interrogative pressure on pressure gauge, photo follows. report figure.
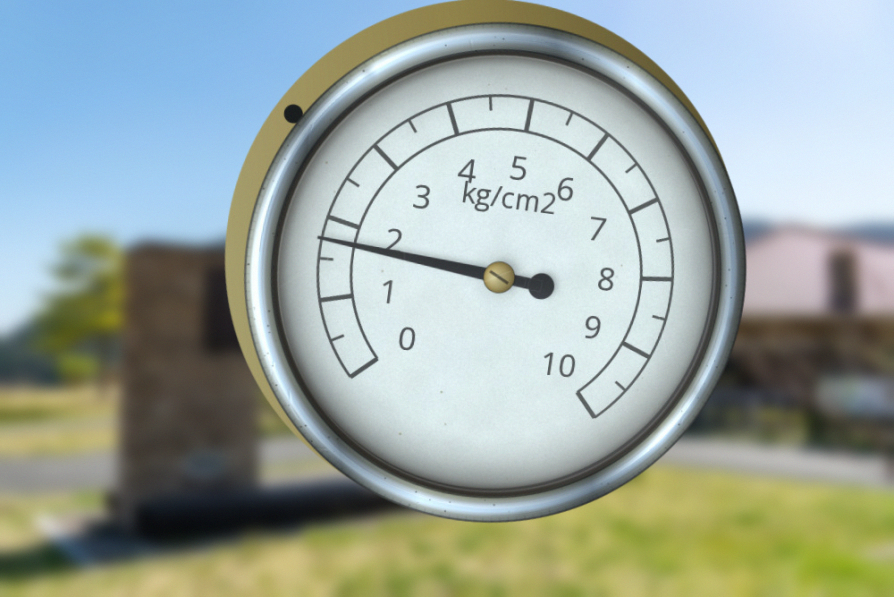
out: 1.75 kg/cm²
